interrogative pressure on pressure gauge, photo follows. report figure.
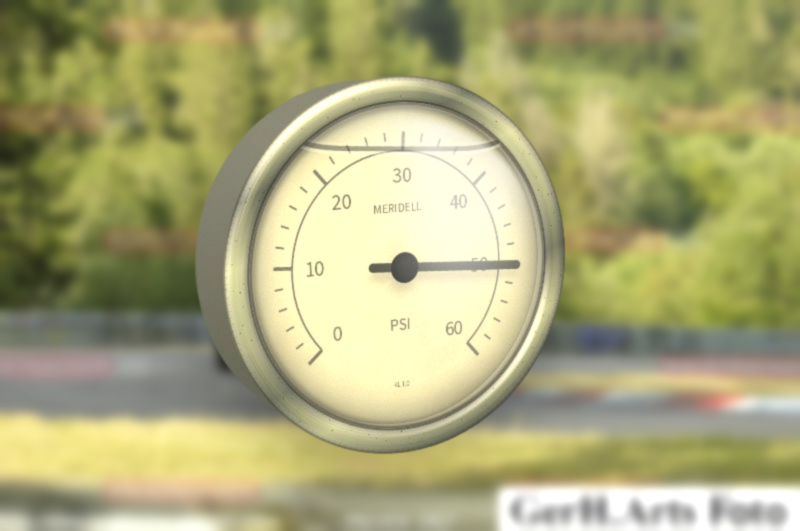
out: 50 psi
